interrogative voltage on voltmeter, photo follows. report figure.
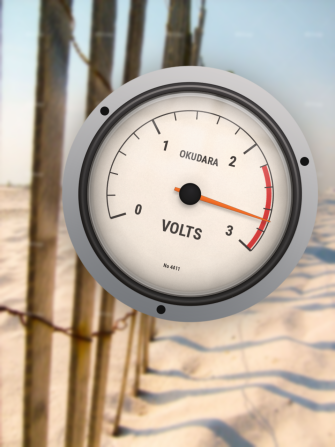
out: 2.7 V
